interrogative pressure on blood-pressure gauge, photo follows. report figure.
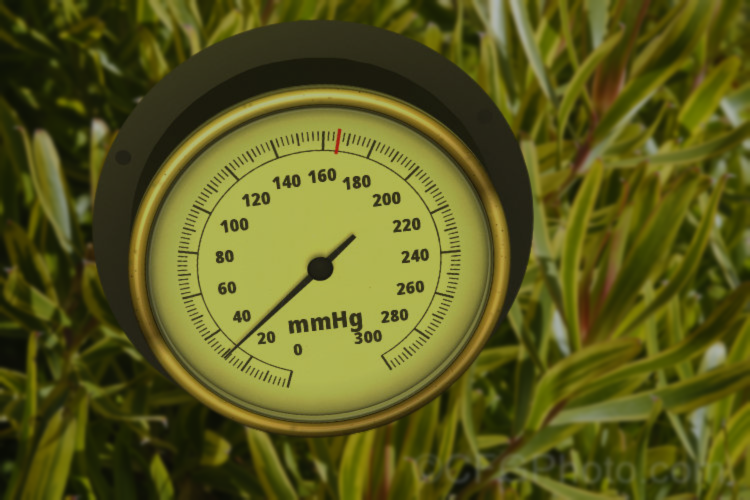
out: 30 mmHg
